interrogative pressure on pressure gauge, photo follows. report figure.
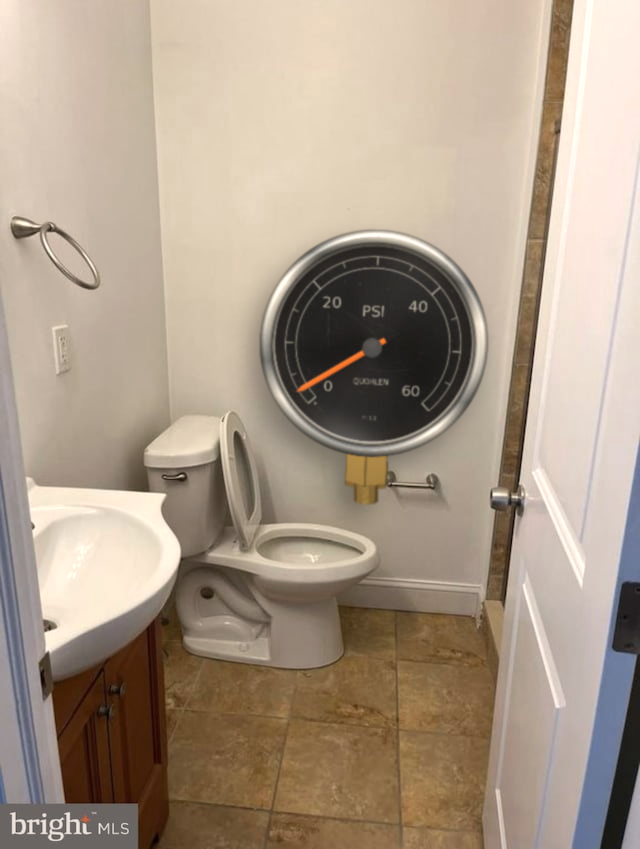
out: 2.5 psi
